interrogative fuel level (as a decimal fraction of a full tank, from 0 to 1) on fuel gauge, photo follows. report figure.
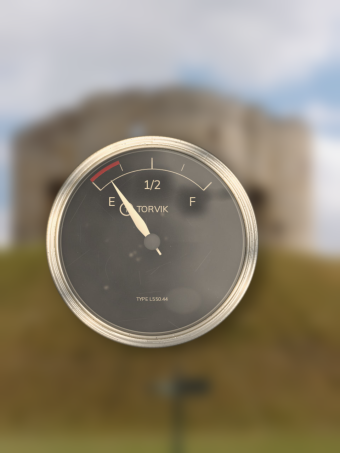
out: 0.125
